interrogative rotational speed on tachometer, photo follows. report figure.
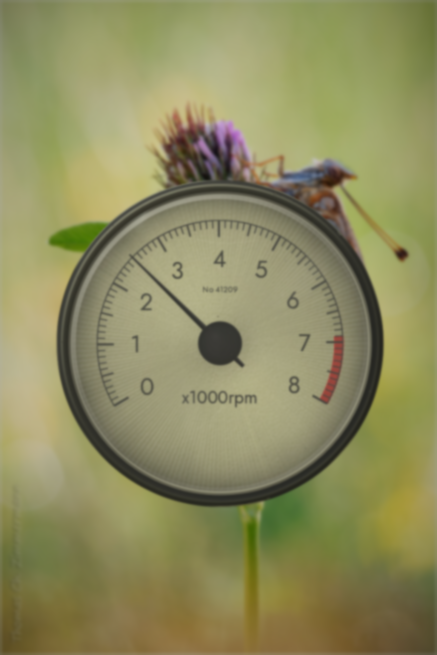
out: 2500 rpm
